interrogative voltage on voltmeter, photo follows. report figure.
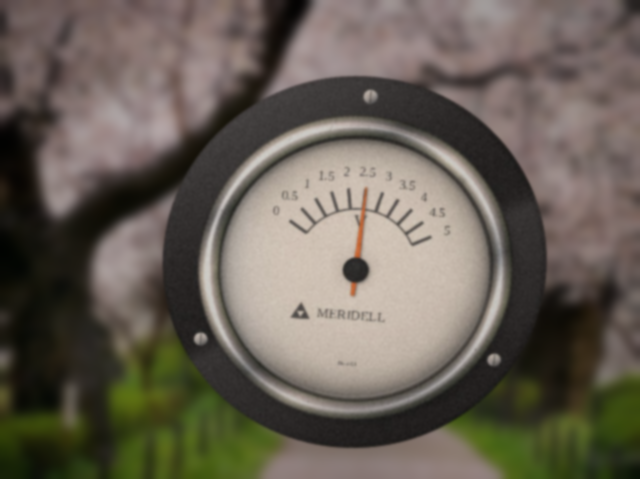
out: 2.5 V
